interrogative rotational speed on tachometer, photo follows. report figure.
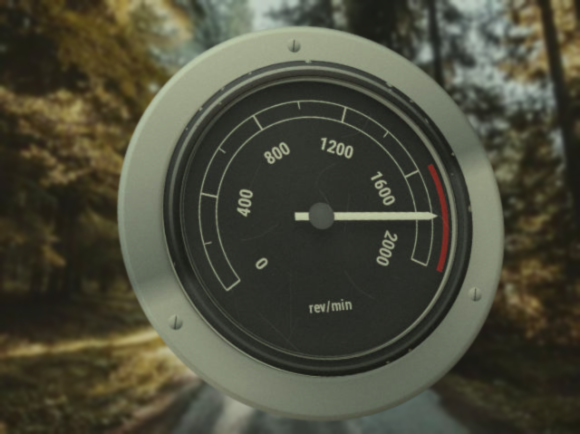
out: 1800 rpm
